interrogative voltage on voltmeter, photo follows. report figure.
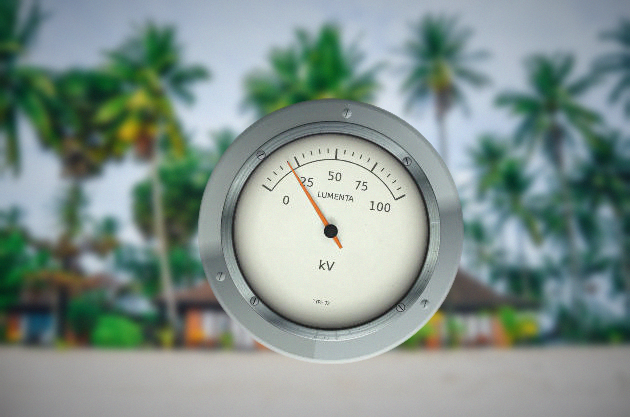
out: 20 kV
